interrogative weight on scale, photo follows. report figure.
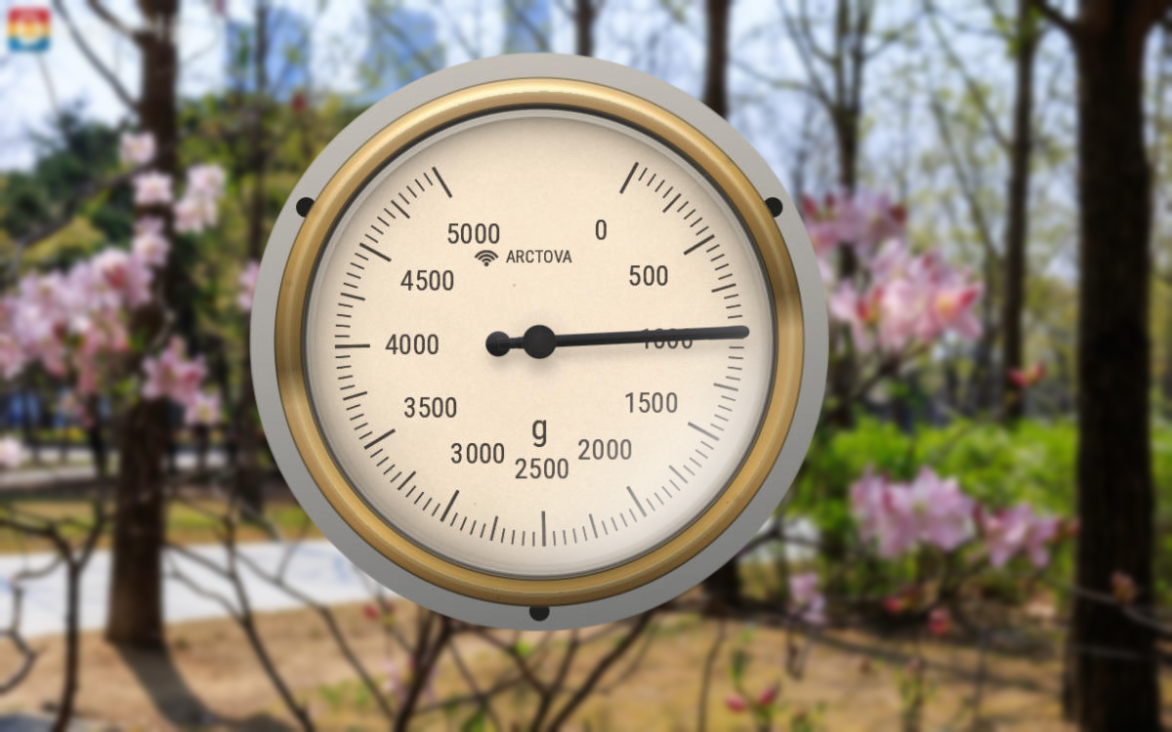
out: 975 g
